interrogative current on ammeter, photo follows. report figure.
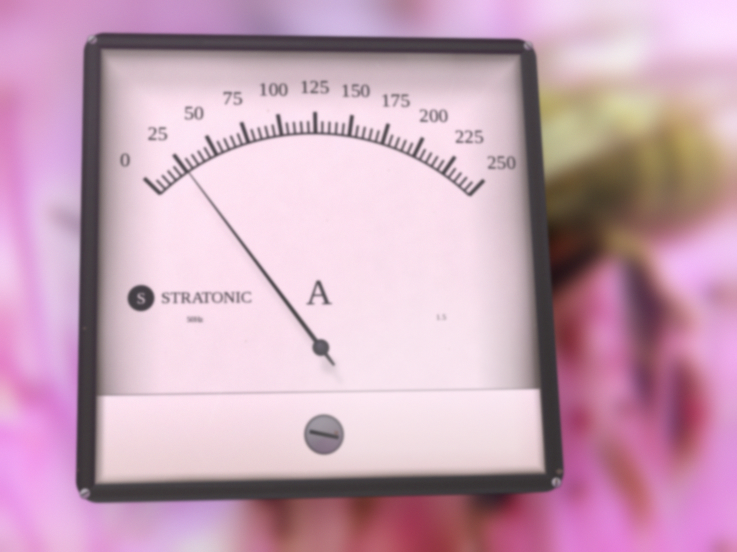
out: 25 A
